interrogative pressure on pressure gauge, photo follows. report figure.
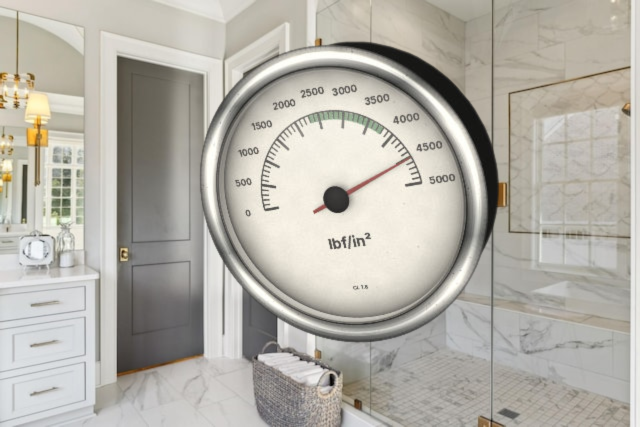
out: 4500 psi
